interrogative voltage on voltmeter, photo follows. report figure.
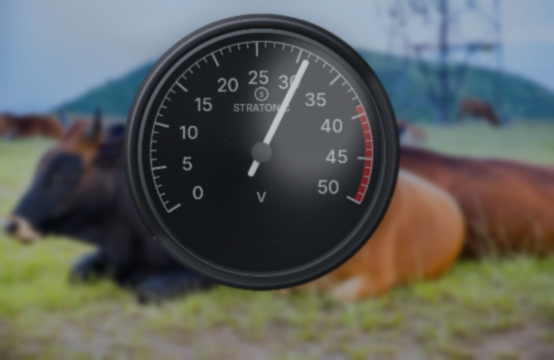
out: 31 V
